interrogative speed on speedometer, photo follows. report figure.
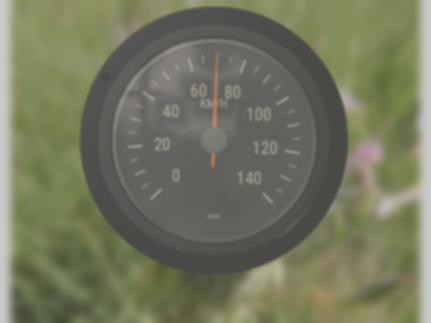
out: 70 km/h
